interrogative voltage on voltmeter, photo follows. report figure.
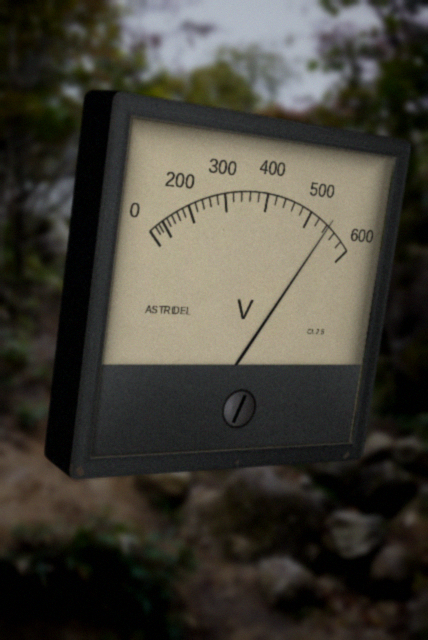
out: 540 V
